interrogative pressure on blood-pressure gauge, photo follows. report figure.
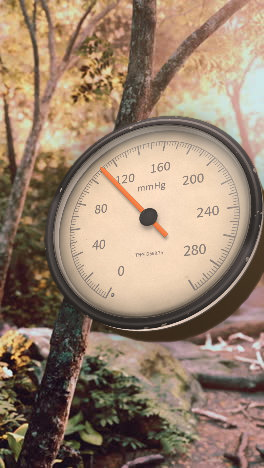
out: 110 mmHg
